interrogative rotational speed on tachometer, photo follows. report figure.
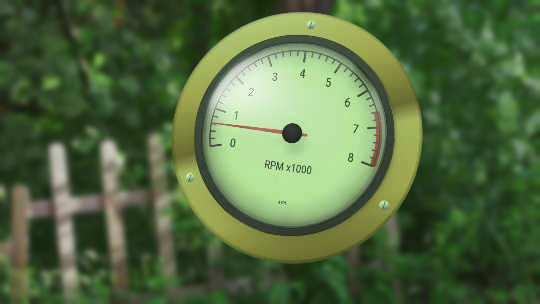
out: 600 rpm
